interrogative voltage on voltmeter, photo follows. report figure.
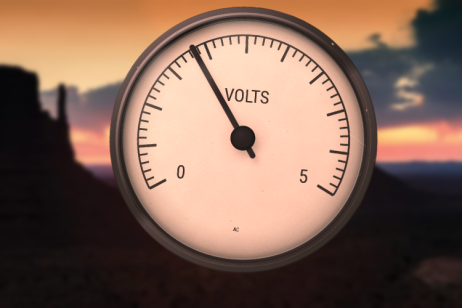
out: 1.85 V
